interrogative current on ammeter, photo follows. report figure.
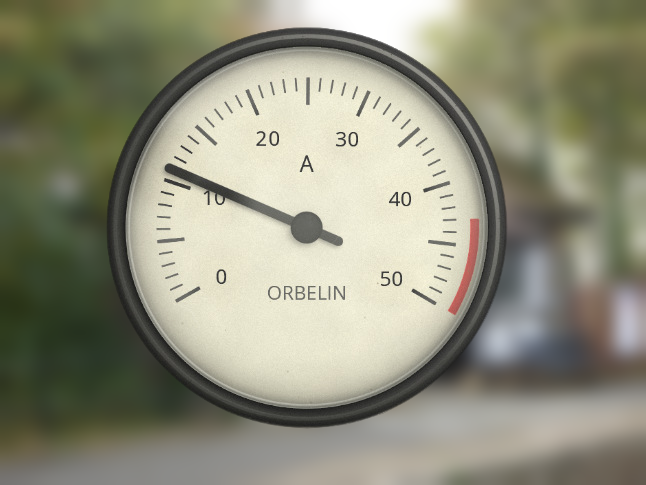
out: 11 A
